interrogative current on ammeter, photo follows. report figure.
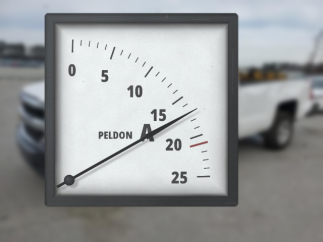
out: 17 A
